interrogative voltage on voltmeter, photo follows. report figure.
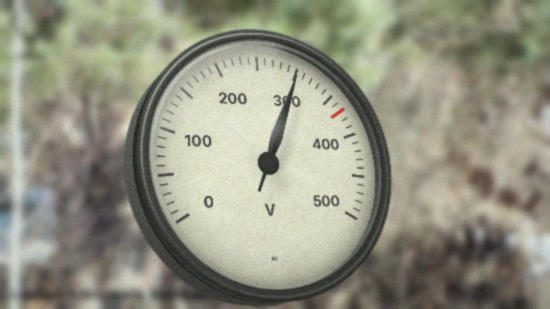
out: 300 V
